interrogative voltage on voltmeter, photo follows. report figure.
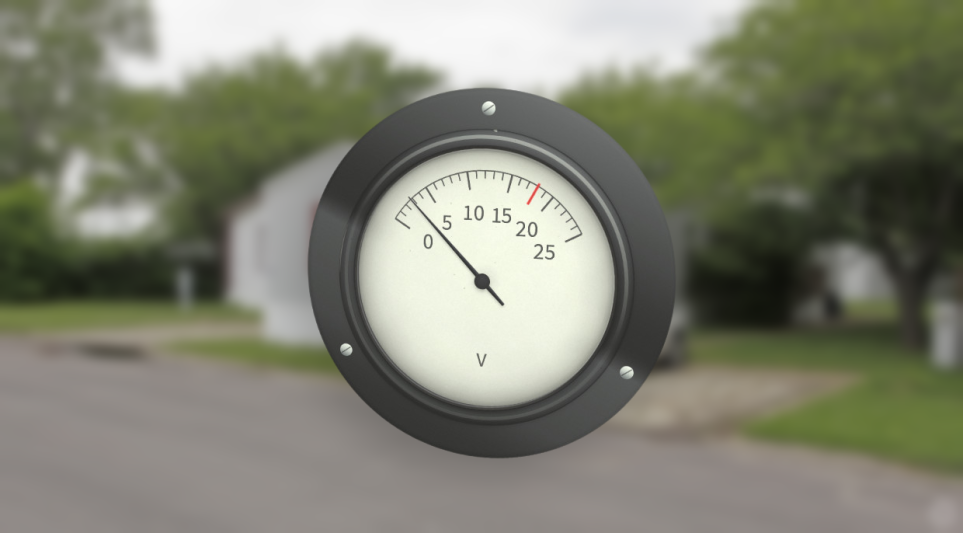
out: 3 V
